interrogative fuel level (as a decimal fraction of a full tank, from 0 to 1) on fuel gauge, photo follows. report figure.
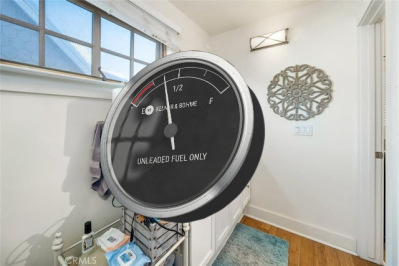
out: 0.375
